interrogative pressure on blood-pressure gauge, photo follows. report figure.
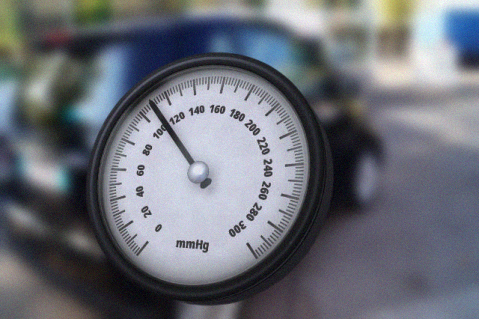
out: 110 mmHg
